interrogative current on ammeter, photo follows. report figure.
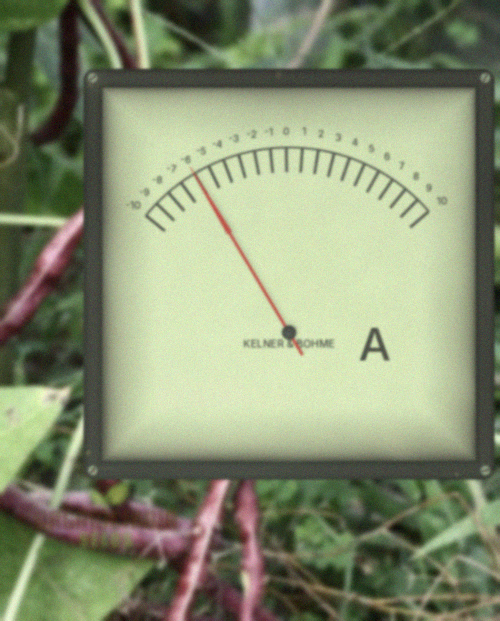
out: -6 A
